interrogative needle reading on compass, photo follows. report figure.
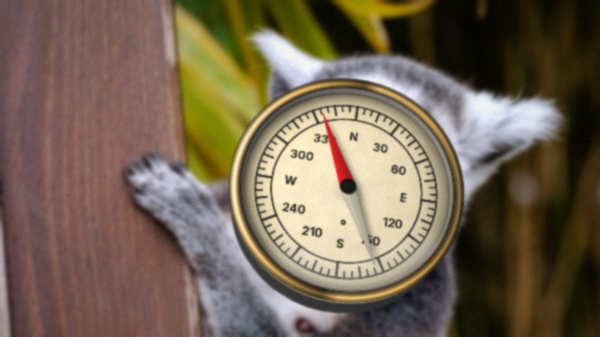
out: 335 °
